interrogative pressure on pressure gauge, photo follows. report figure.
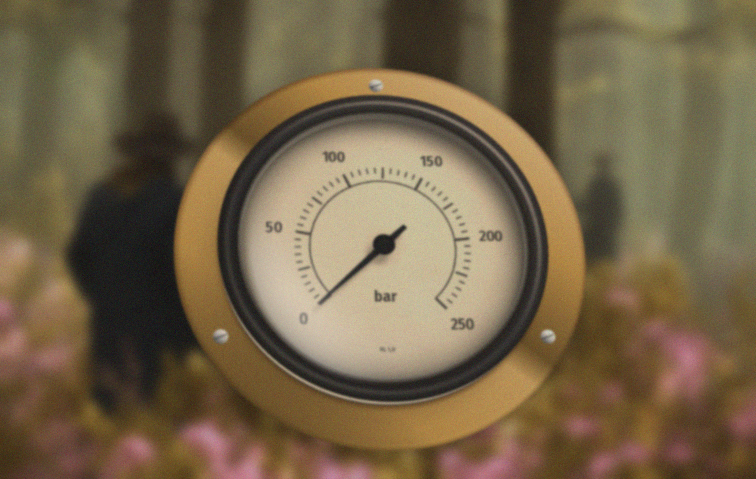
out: 0 bar
